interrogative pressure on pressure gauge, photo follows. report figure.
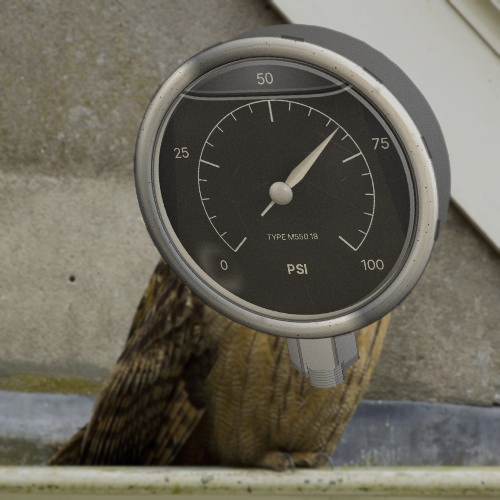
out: 67.5 psi
